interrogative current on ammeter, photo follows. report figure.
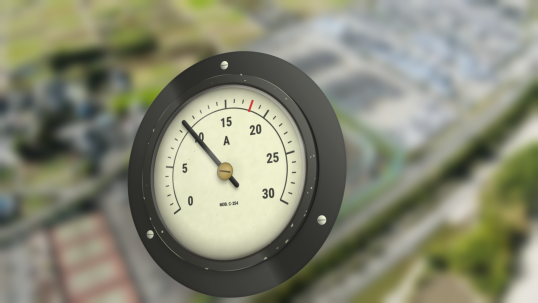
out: 10 A
